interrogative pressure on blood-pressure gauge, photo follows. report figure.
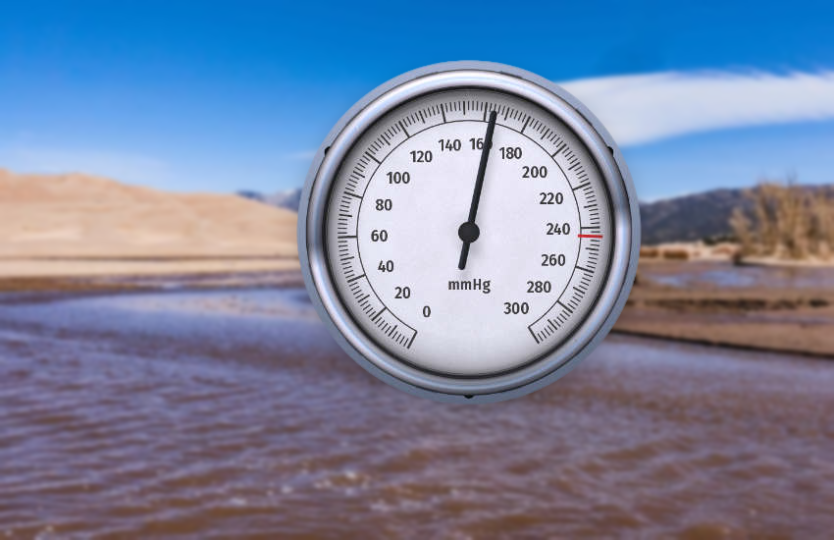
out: 164 mmHg
